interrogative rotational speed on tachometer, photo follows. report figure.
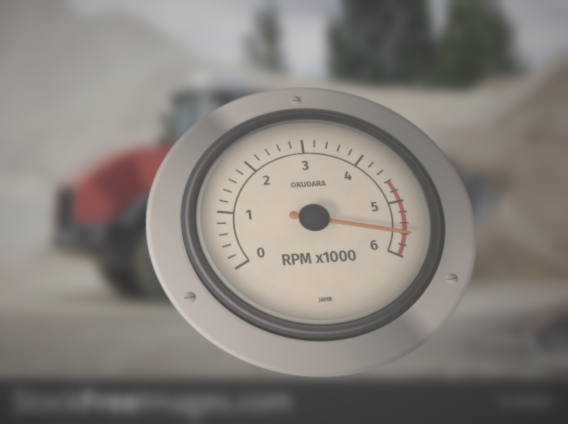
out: 5600 rpm
